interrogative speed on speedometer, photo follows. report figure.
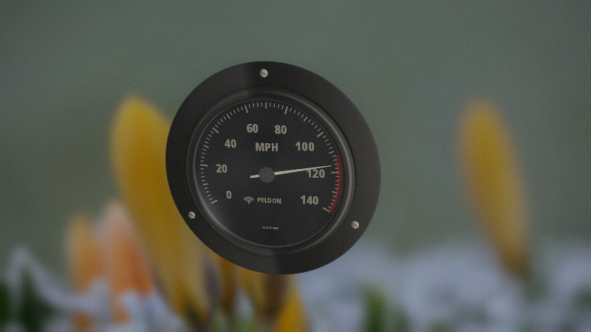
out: 116 mph
